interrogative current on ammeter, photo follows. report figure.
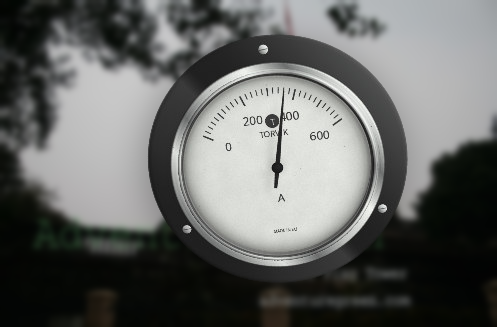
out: 360 A
